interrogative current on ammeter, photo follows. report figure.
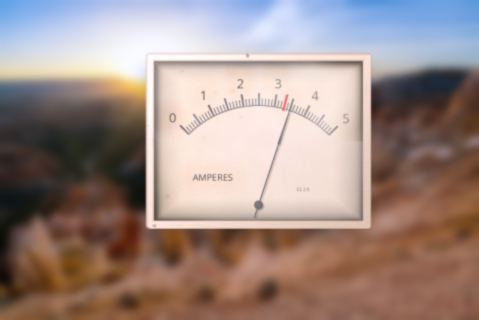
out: 3.5 A
